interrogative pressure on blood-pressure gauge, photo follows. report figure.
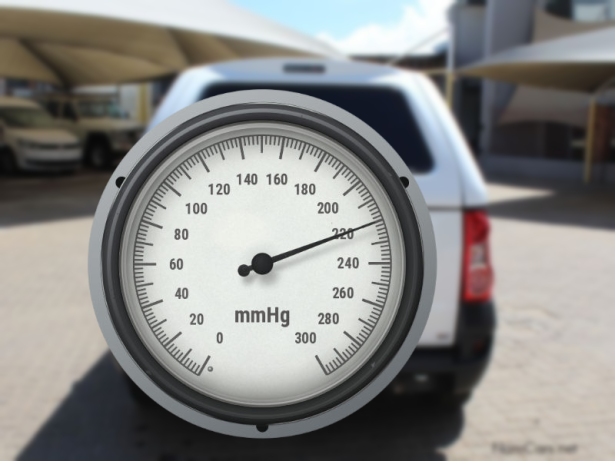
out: 220 mmHg
